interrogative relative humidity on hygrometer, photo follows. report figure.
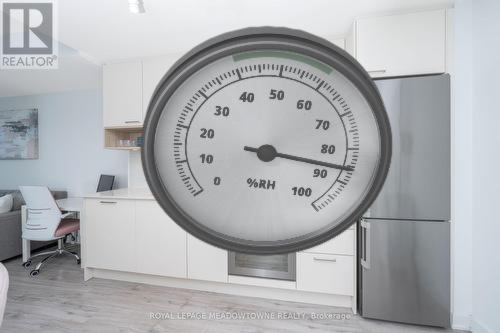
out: 85 %
